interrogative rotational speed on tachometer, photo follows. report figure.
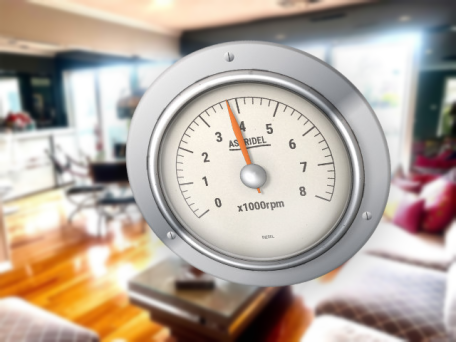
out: 3800 rpm
